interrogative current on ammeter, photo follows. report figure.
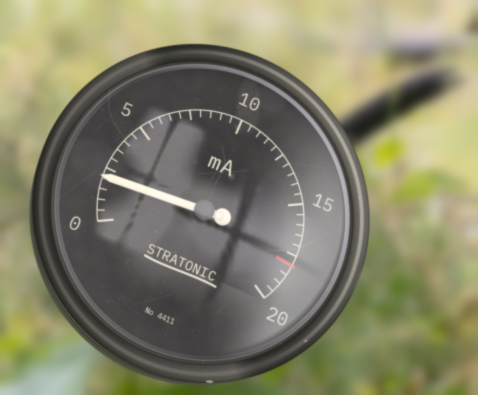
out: 2 mA
